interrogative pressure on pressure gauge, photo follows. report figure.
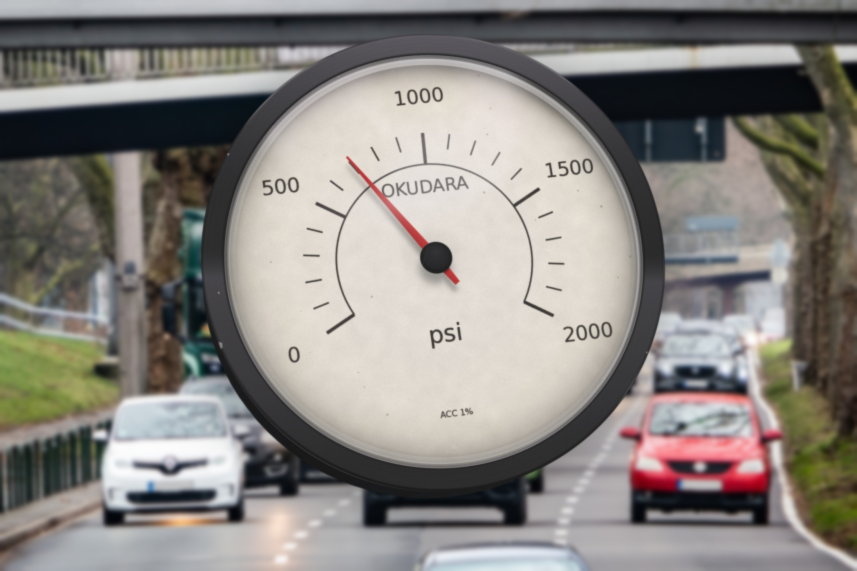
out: 700 psi
